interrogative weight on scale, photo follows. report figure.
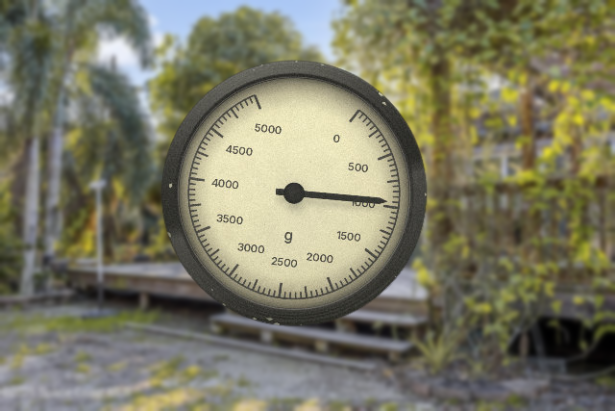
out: 950 g
